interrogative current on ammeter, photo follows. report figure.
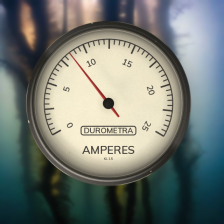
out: 8.5 A
